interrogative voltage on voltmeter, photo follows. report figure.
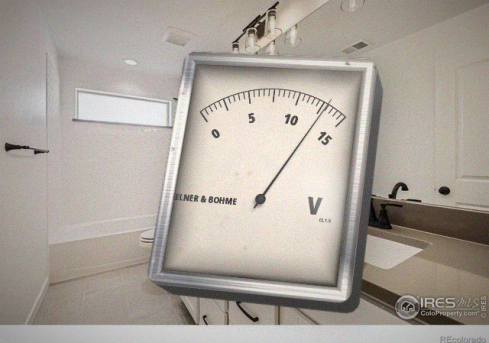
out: 13 V
